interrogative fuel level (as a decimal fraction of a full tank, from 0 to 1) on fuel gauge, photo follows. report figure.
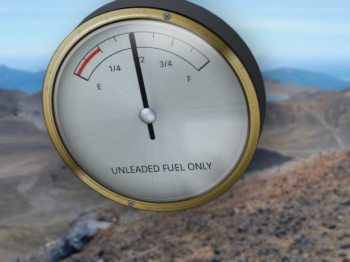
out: 0.5
